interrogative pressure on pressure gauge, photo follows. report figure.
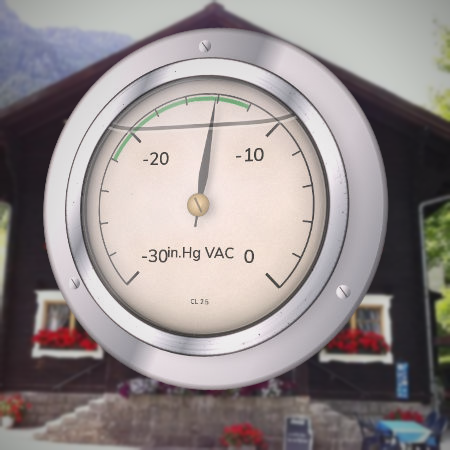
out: -14 inHg
